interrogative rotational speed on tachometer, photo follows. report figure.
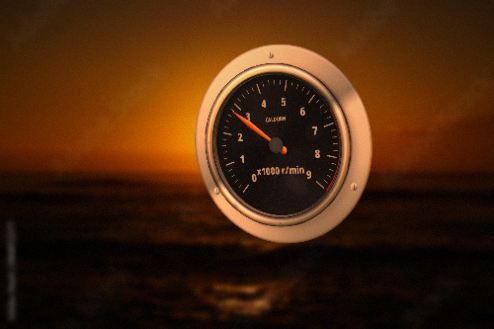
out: 2800 rpm
